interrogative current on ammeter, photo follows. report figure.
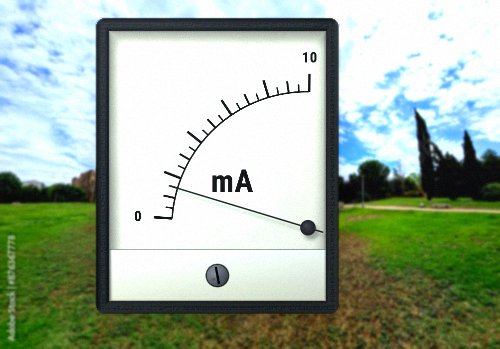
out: 1.5 mA
